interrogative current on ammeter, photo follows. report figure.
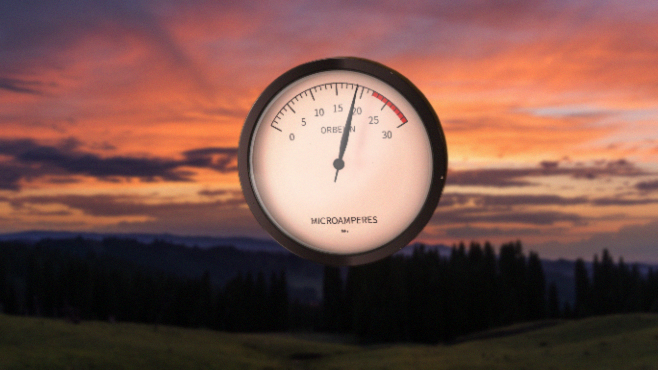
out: 19 µA
